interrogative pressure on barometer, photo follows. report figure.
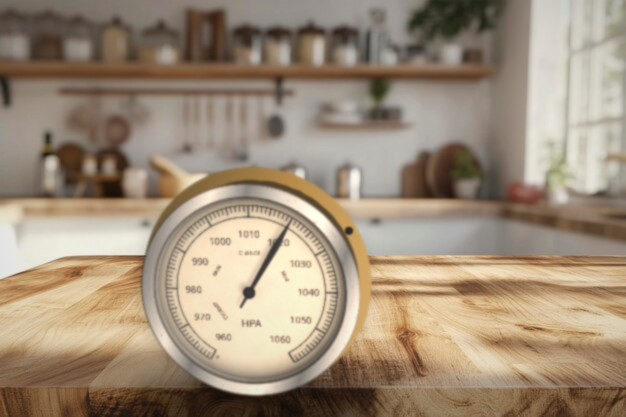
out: 1020 hPa
